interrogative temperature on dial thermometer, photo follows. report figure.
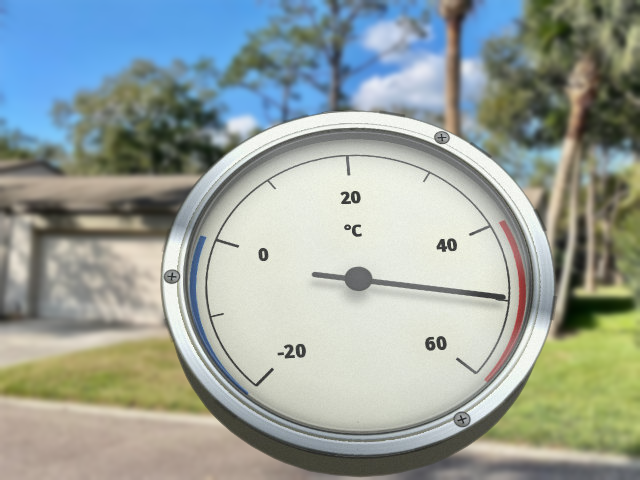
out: 50 °C
